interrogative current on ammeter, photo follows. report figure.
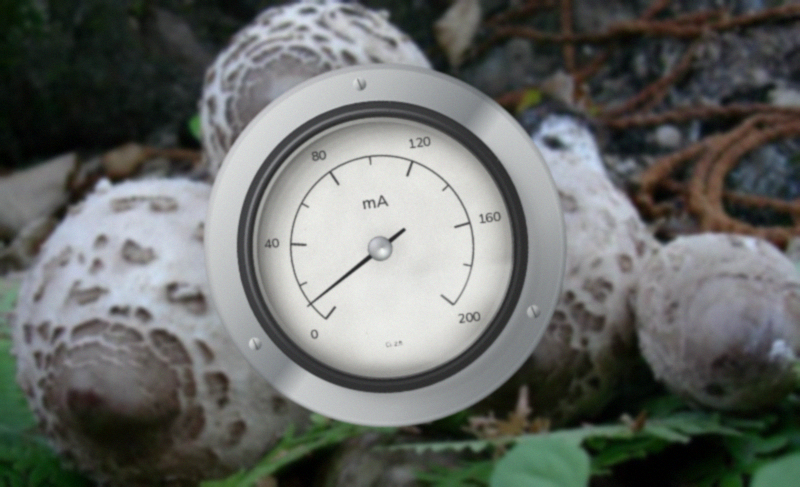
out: 10 mA
